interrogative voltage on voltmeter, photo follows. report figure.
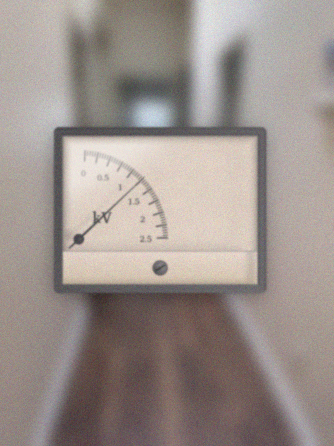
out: 1.25 kV
